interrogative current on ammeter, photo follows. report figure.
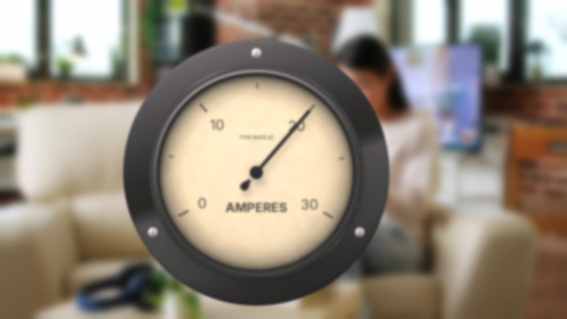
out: 20 A
